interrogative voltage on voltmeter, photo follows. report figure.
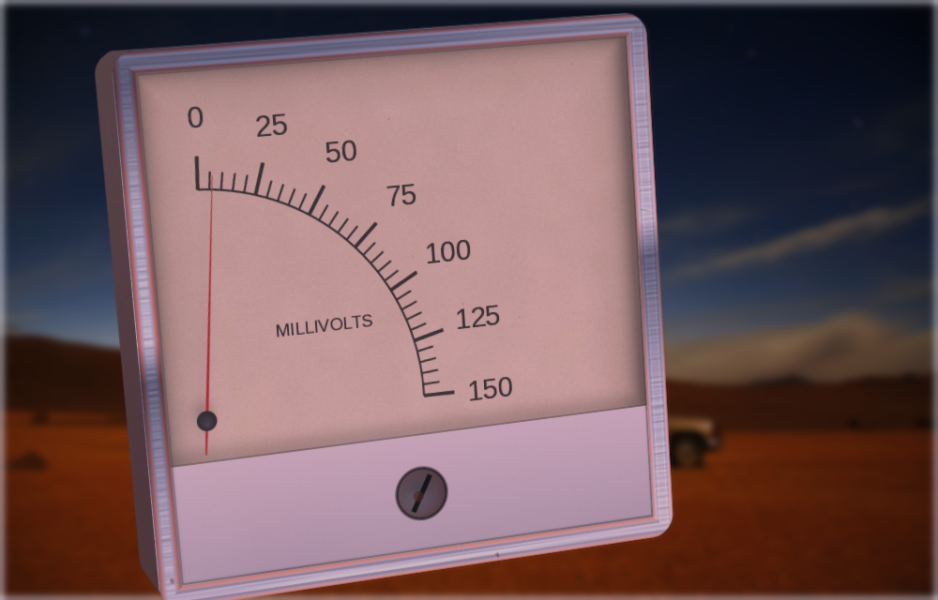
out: 5 mV
